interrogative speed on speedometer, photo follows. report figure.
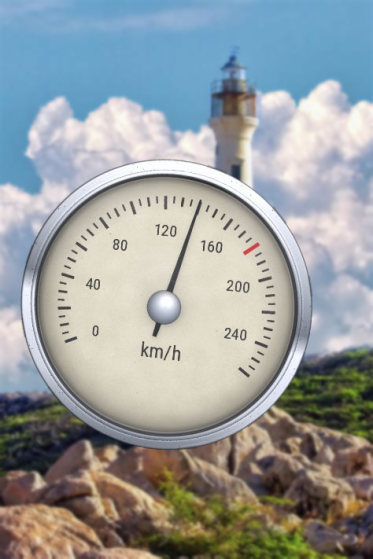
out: 140 km/h
